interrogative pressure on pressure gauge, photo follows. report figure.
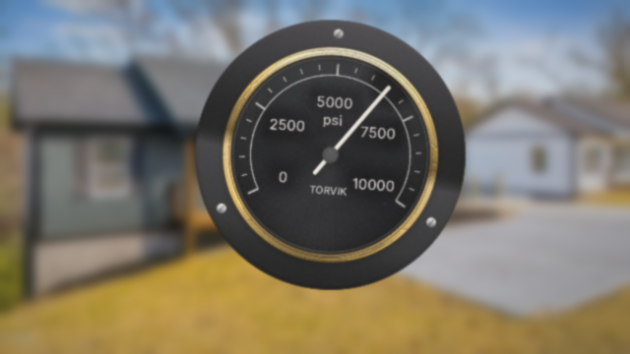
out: 6500 psi
